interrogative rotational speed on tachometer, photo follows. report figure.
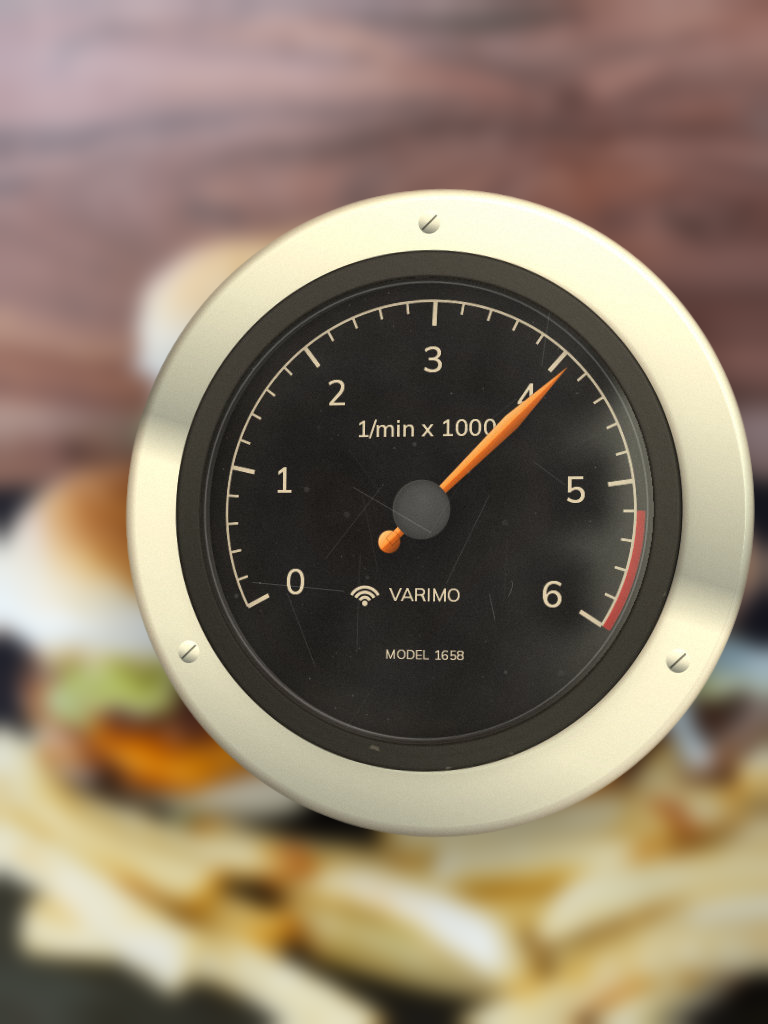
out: 4100 rpm
